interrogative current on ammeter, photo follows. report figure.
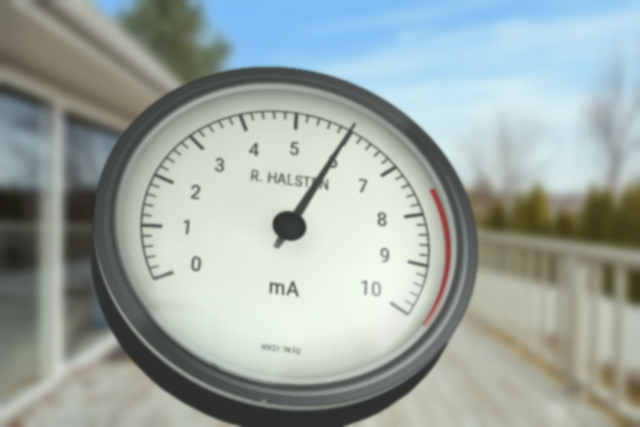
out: 6 mA
